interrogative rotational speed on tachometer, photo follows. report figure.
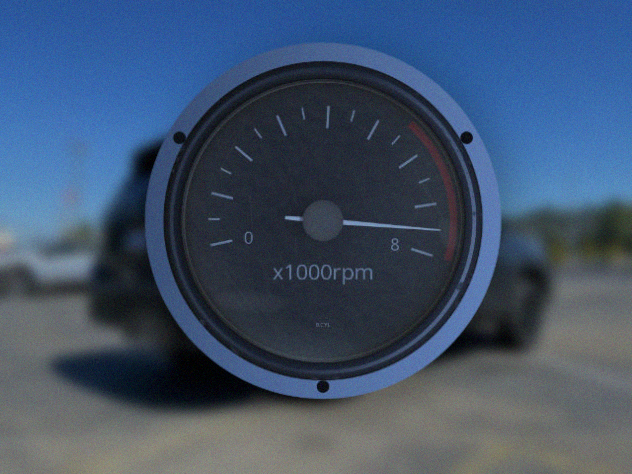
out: 7500 rpm
